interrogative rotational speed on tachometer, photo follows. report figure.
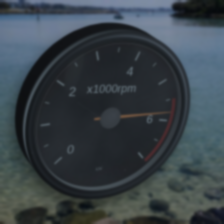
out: 5750 rpm
